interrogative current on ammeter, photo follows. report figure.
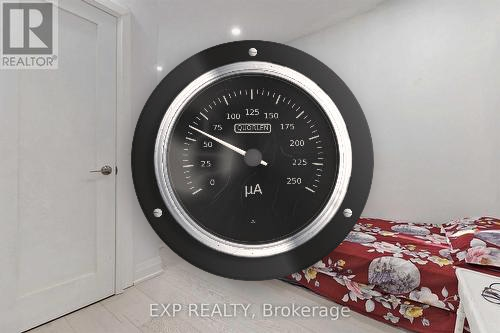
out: 60 µA
